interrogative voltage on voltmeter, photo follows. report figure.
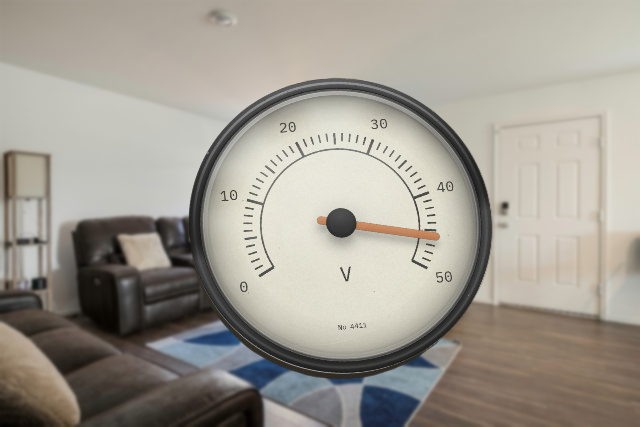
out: 46 V
